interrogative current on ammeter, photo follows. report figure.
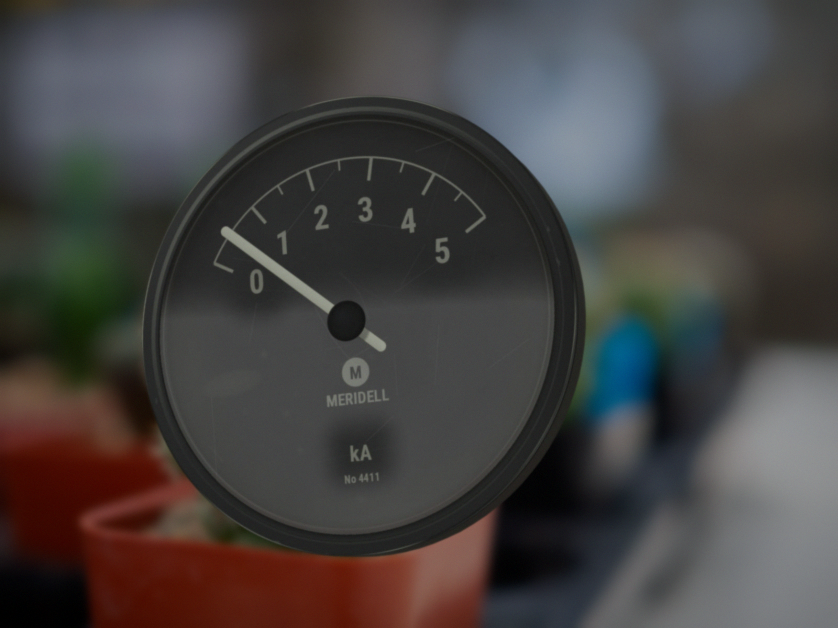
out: 0.5 kA
